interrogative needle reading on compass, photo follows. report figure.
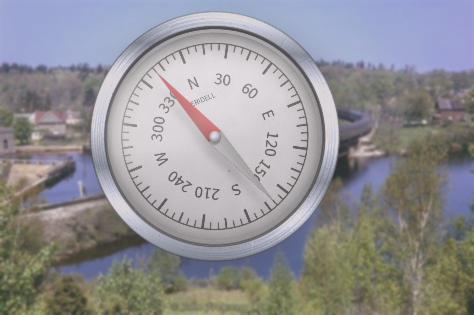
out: 340 °
